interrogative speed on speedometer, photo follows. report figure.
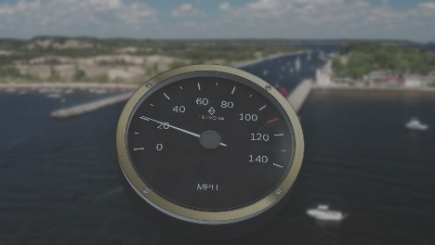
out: 20 mph
